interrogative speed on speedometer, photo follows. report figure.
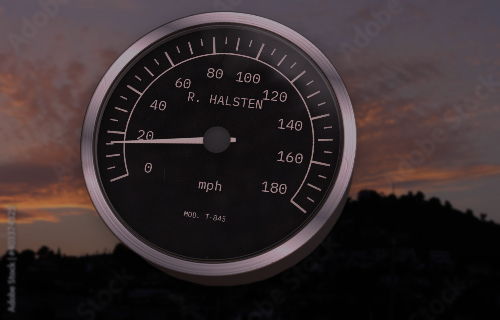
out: 15 mph
